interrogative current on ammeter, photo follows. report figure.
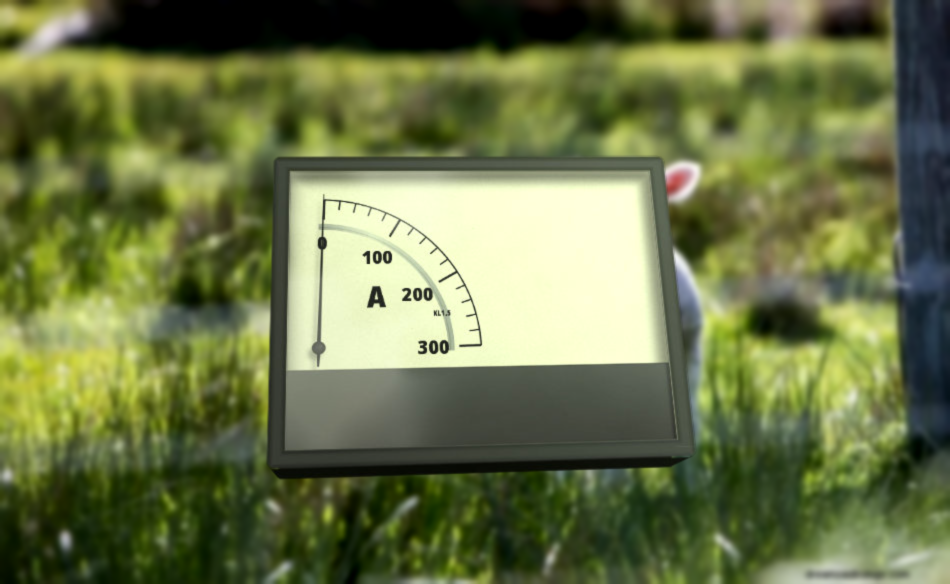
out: 0 A
